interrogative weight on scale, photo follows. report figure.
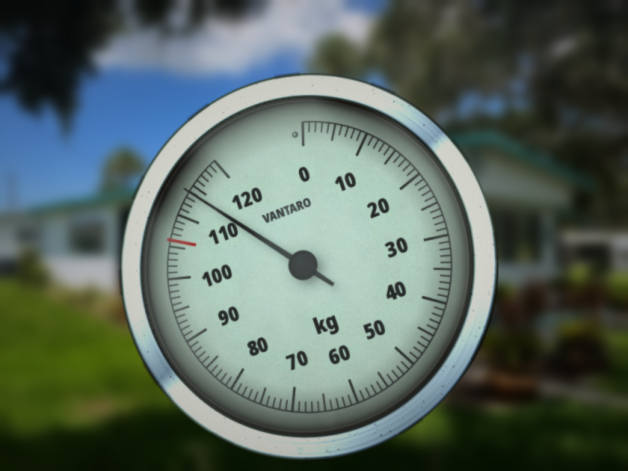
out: 114 kg
